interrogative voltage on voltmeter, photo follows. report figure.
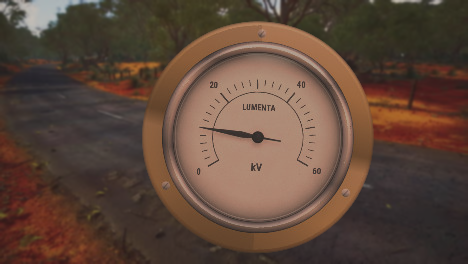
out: 10 kV
